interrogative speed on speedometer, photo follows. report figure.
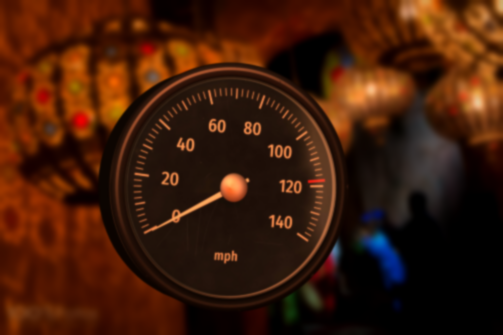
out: 0 mph
